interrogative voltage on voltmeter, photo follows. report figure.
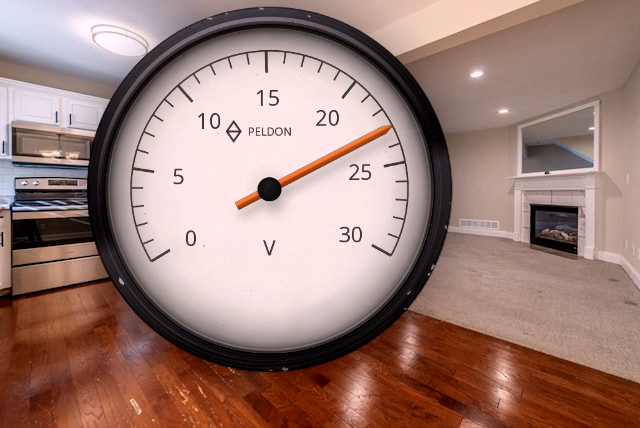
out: 23 V
